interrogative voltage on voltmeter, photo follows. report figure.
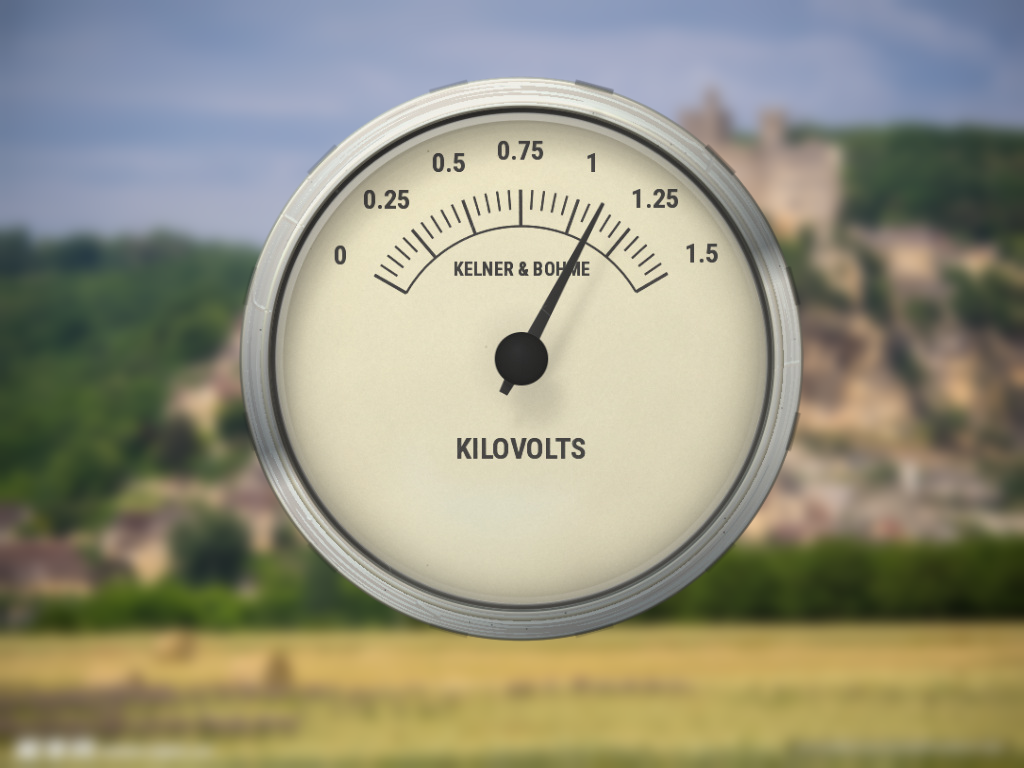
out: 1.1 kV
